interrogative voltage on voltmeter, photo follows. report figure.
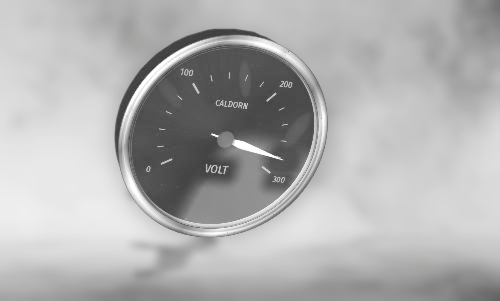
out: 280 V
